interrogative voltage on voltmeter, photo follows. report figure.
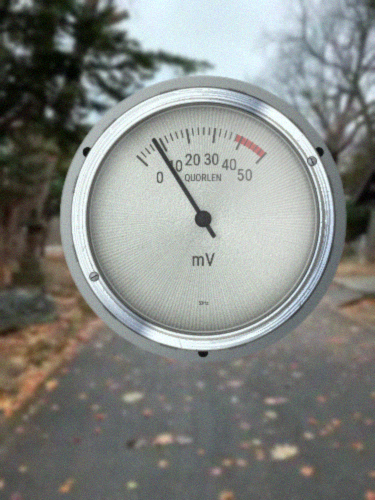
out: 8 mV
